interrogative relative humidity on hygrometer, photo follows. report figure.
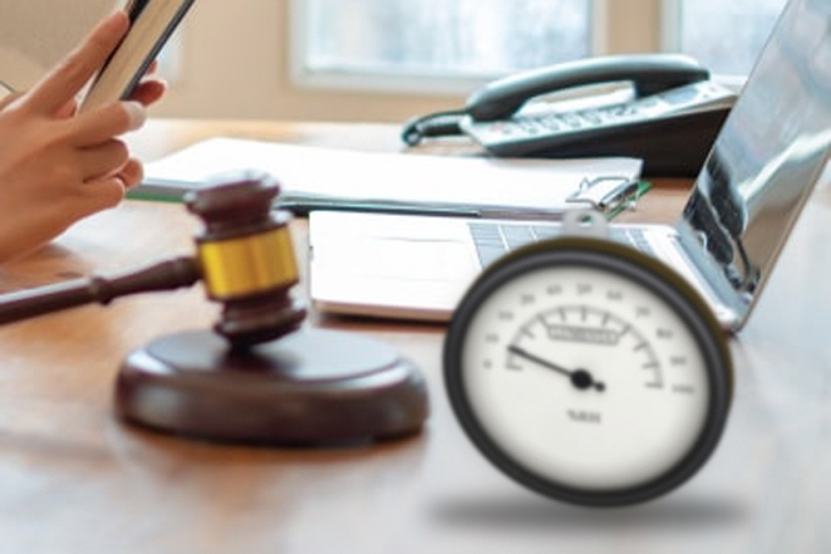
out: 10 %
